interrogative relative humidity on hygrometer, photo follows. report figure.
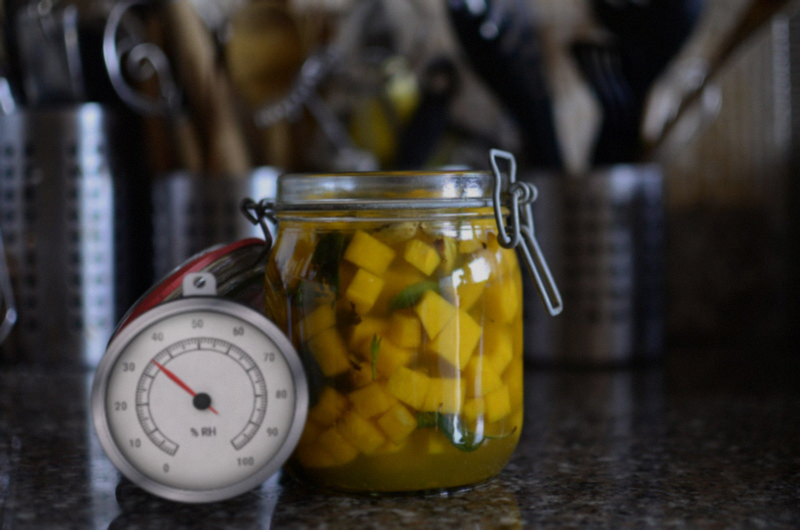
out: 35 %
